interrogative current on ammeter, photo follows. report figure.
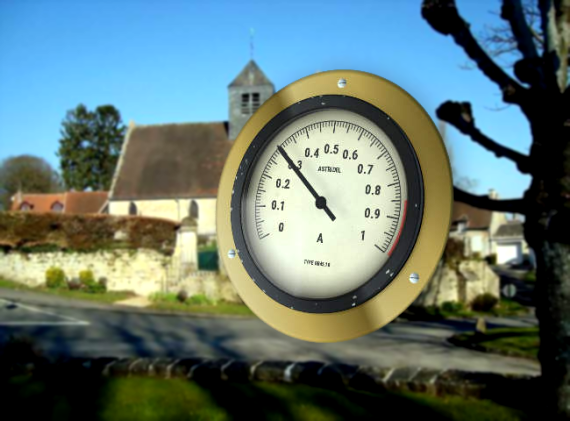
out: 0.3 A
